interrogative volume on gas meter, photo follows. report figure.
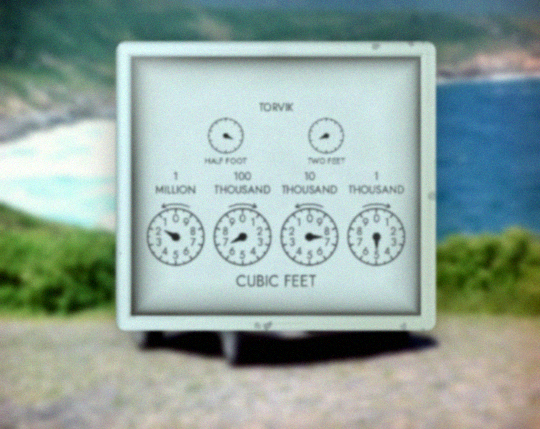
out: 167500 ft³
